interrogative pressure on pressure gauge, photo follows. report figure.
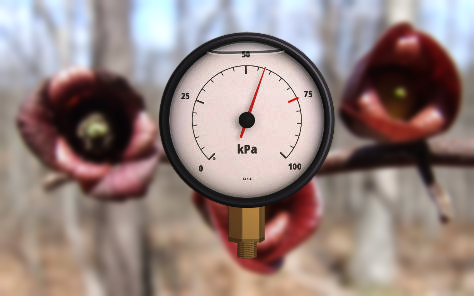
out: 57.5 kPa
